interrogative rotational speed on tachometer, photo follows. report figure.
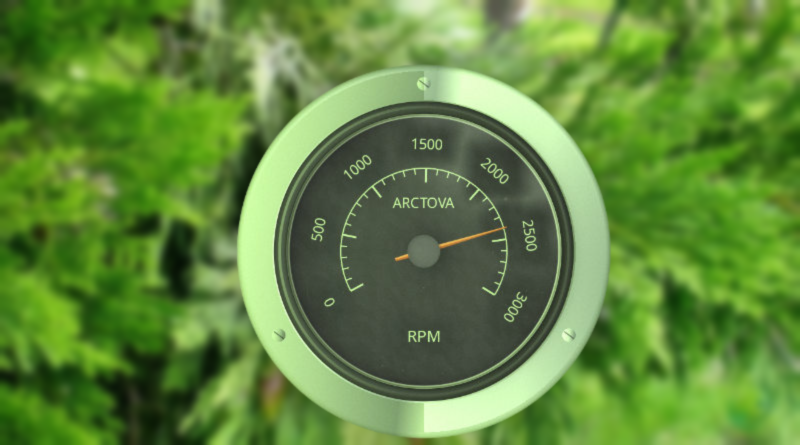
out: 2400 rpm
